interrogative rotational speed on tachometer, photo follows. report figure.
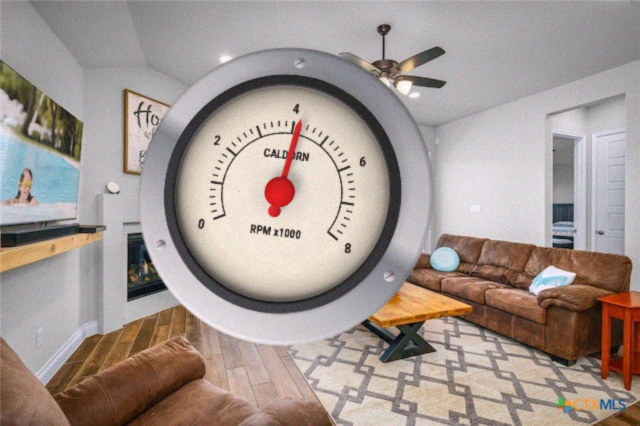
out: 4200 rpm
